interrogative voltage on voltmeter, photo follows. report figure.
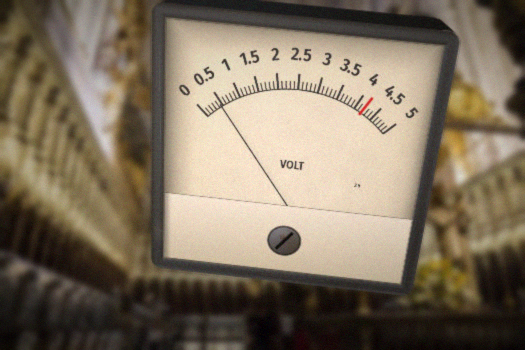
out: 0.5 V
